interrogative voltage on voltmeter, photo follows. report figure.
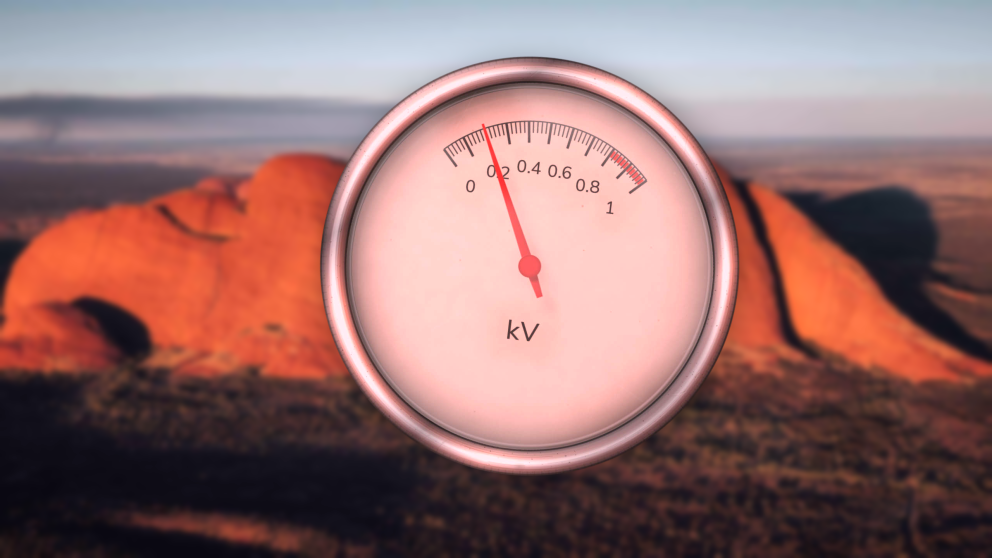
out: 0.2 kV
